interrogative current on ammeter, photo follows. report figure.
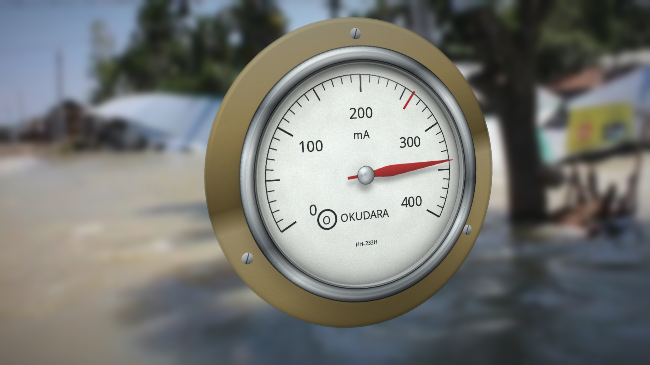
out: 340 mA
